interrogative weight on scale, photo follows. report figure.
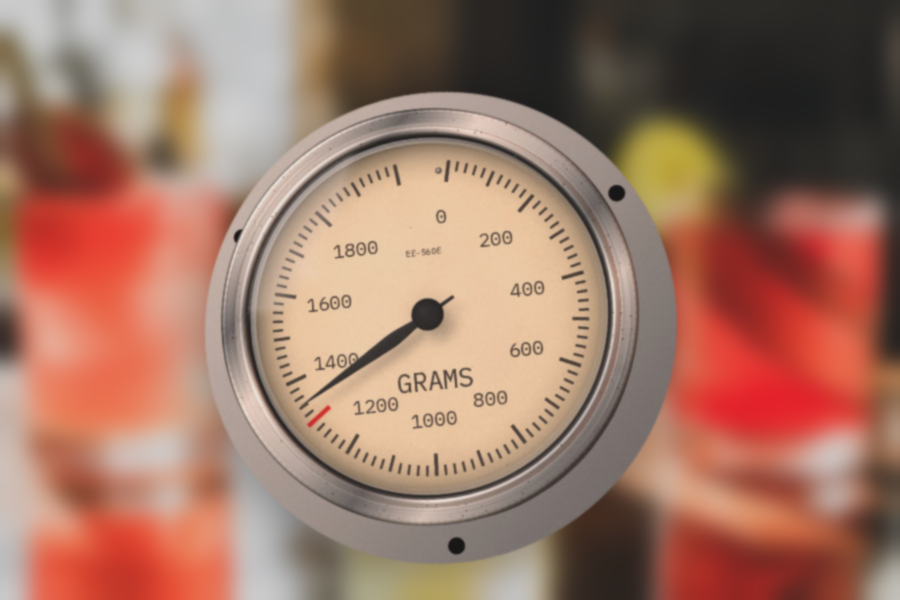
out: 1340 g
